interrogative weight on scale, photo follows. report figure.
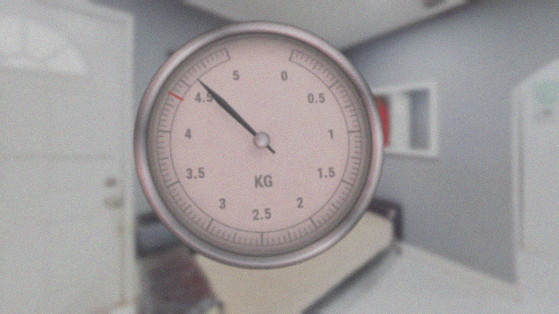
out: 4.6 kg
